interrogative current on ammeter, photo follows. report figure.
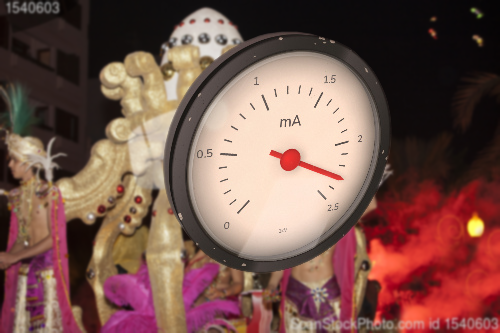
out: 2.3 mA
